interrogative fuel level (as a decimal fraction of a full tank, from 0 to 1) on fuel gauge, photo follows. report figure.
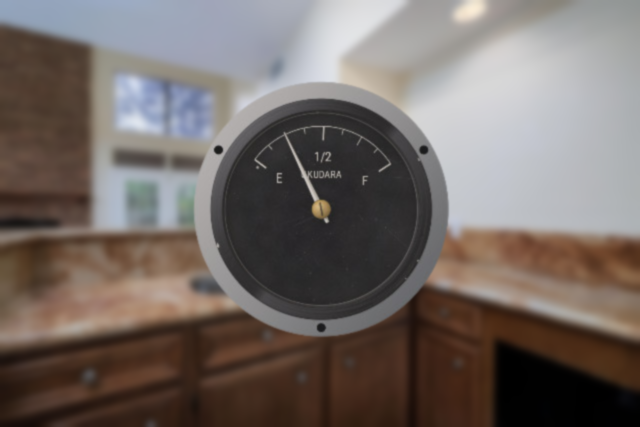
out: 0.25
